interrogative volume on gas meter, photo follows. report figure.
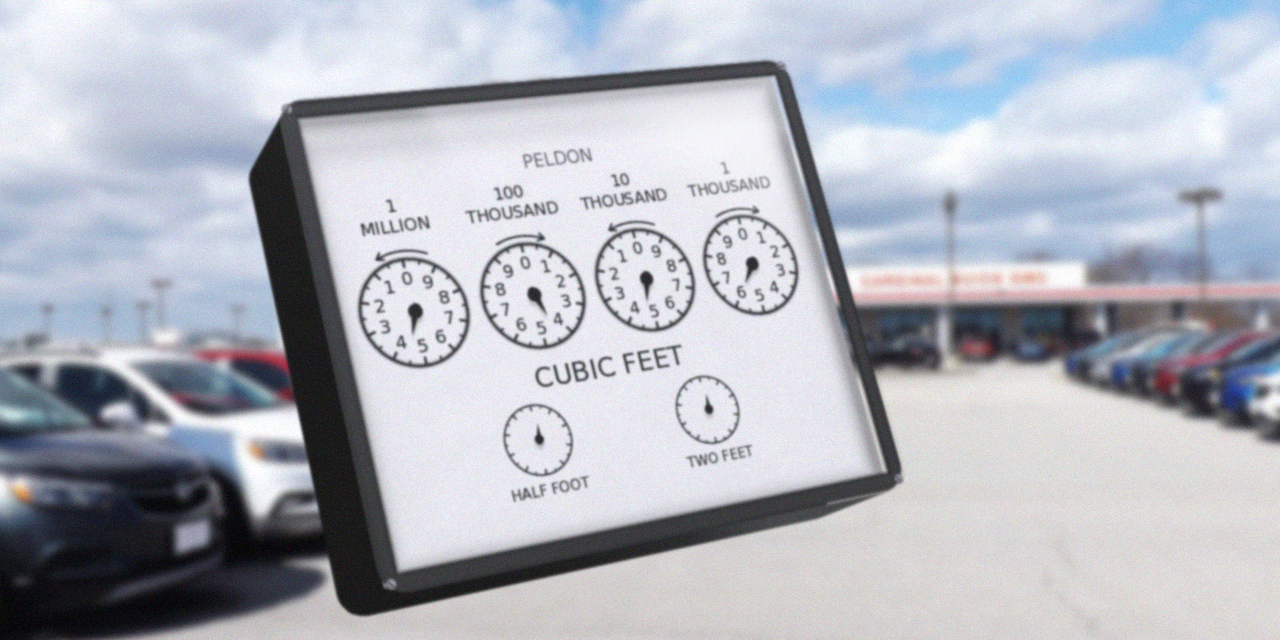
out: 444600 ft³
